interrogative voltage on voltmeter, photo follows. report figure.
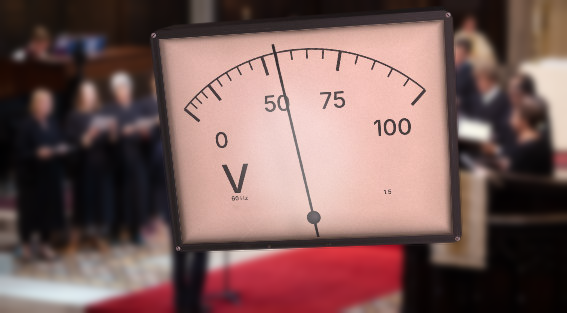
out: 55 V
